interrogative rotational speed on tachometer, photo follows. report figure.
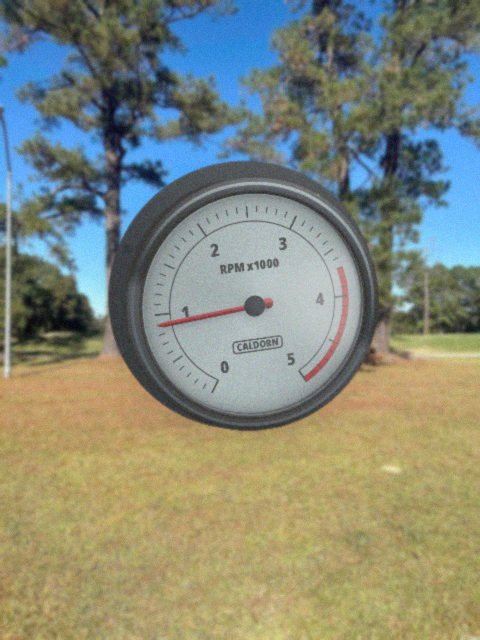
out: 900 rpm
